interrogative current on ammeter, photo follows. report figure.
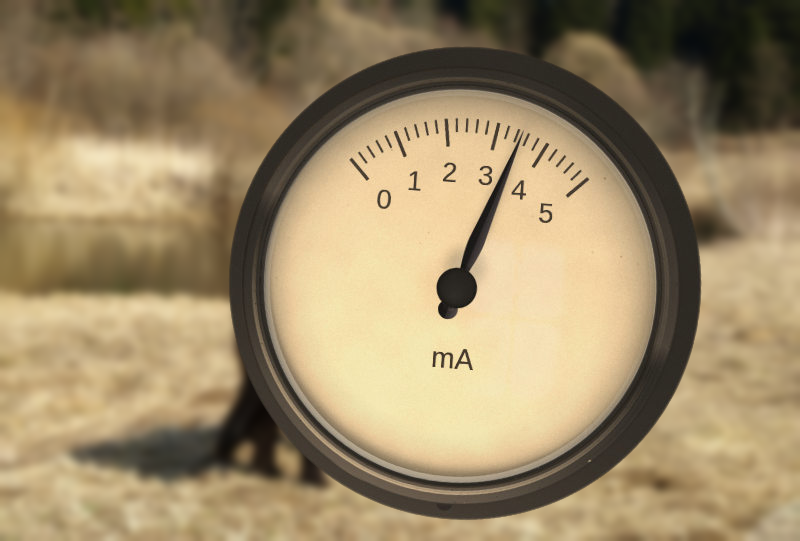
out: 3.5 mA
